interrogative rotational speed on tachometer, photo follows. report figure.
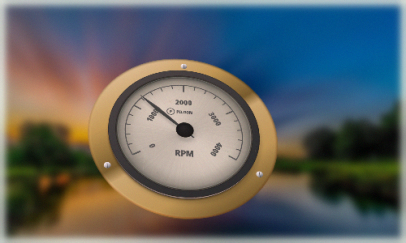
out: 1200 rpm
